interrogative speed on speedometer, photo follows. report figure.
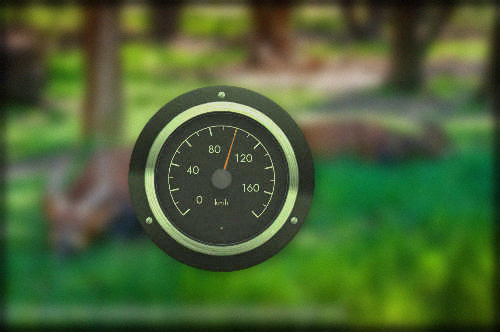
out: 100 km/h
